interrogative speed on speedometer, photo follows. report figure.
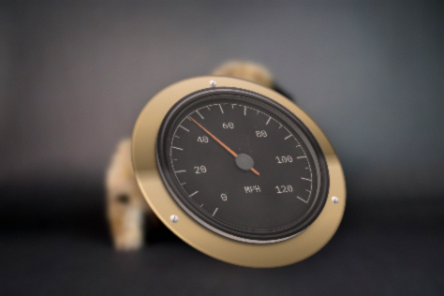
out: 45 mph
